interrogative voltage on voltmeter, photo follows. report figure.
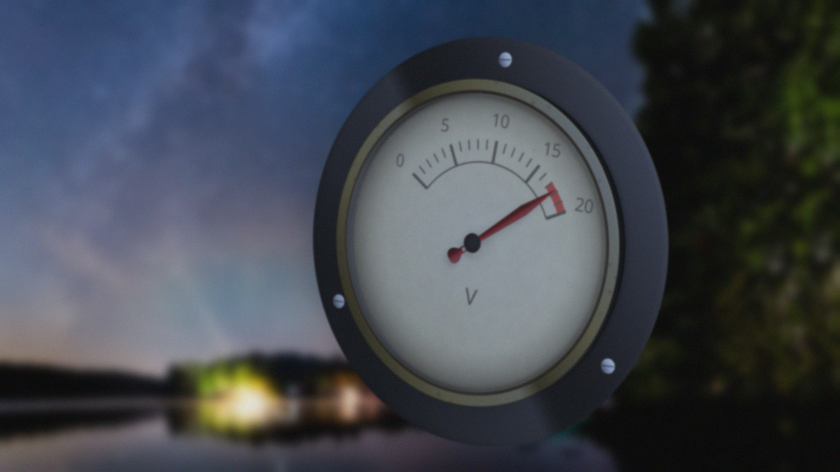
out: 18 V
